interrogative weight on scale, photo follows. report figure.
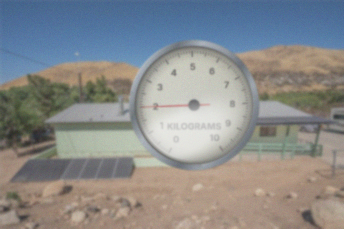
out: 2 kg
